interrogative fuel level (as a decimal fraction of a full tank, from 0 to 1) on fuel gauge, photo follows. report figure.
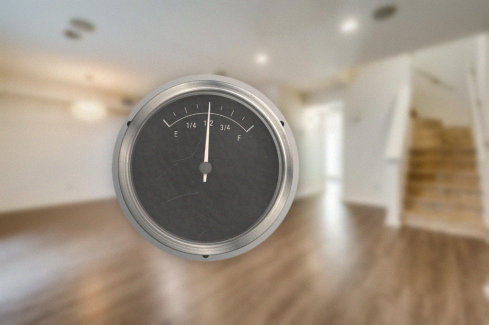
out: 0.5
